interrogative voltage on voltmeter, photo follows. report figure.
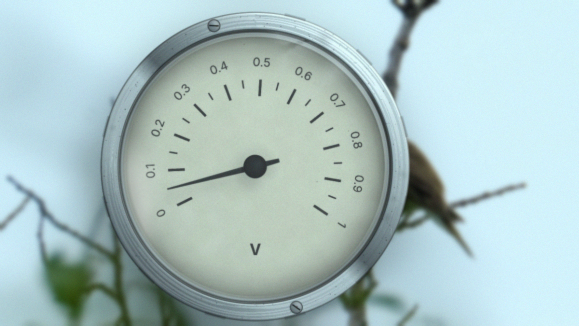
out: 0.05 V
